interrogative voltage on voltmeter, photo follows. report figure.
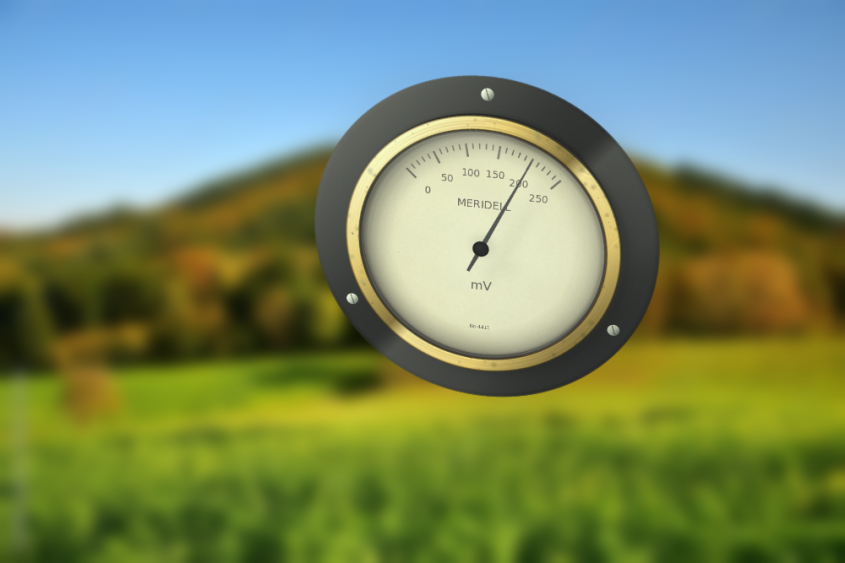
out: 200 mV
